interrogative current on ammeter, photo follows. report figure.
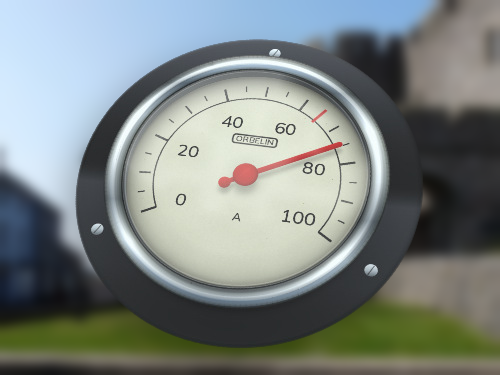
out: 75 A
